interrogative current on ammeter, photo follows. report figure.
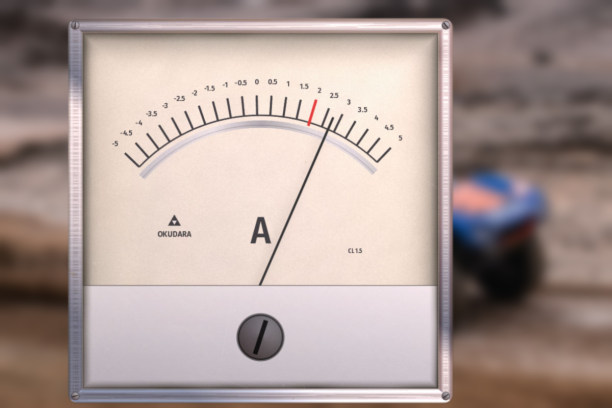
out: 2.75 A
